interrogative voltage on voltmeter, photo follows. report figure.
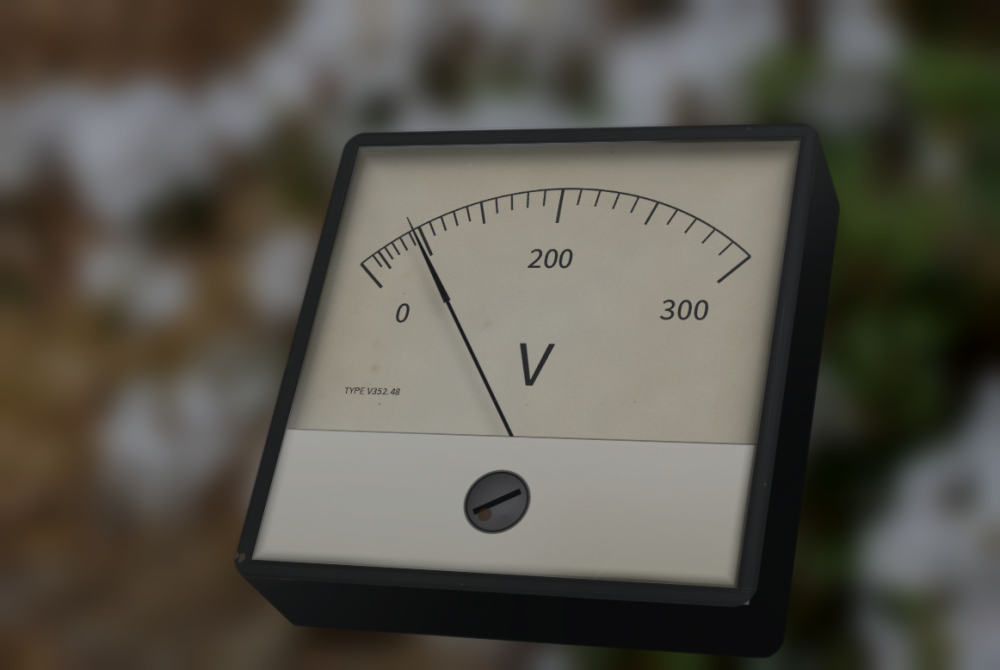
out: 95 V
